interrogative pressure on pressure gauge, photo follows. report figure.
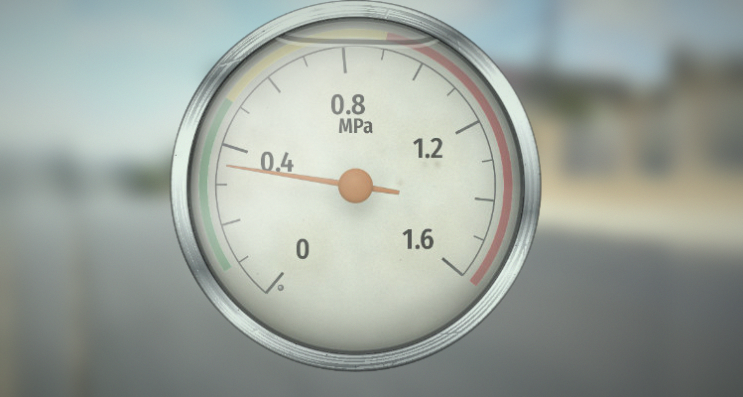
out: 0.35 MPa
